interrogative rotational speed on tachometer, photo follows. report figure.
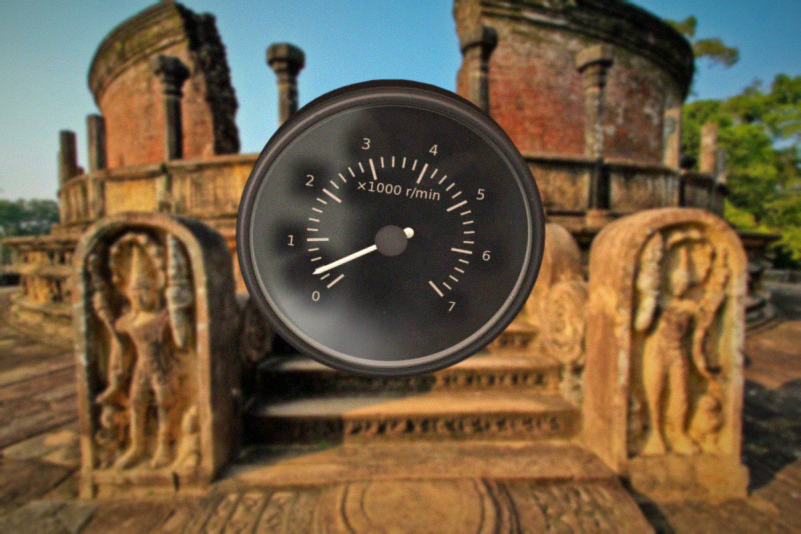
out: 400 rpm
